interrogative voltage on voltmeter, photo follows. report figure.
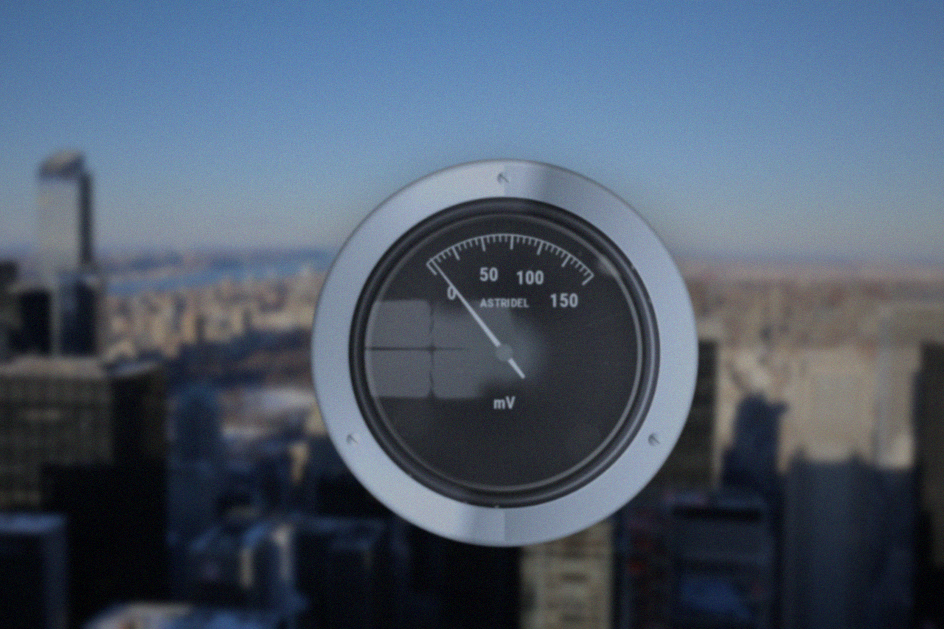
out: 5 mV
